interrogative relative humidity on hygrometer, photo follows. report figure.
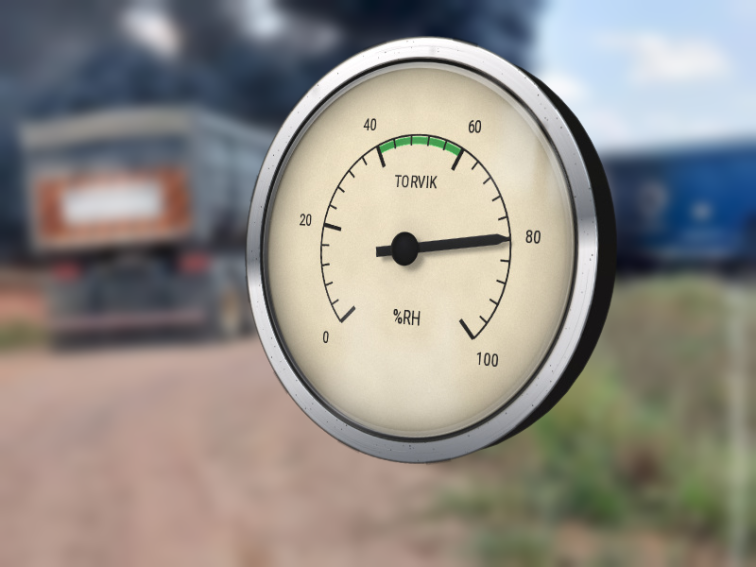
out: 80 %
